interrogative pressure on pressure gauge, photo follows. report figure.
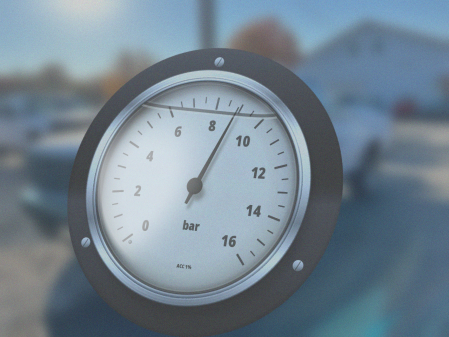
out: 9 bar
